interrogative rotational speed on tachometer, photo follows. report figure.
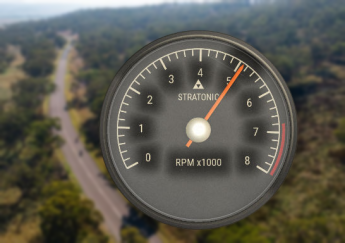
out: 5100 rpm
